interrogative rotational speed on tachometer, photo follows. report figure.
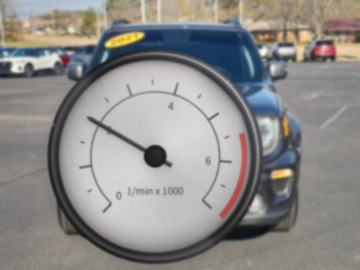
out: 2000 rpm
